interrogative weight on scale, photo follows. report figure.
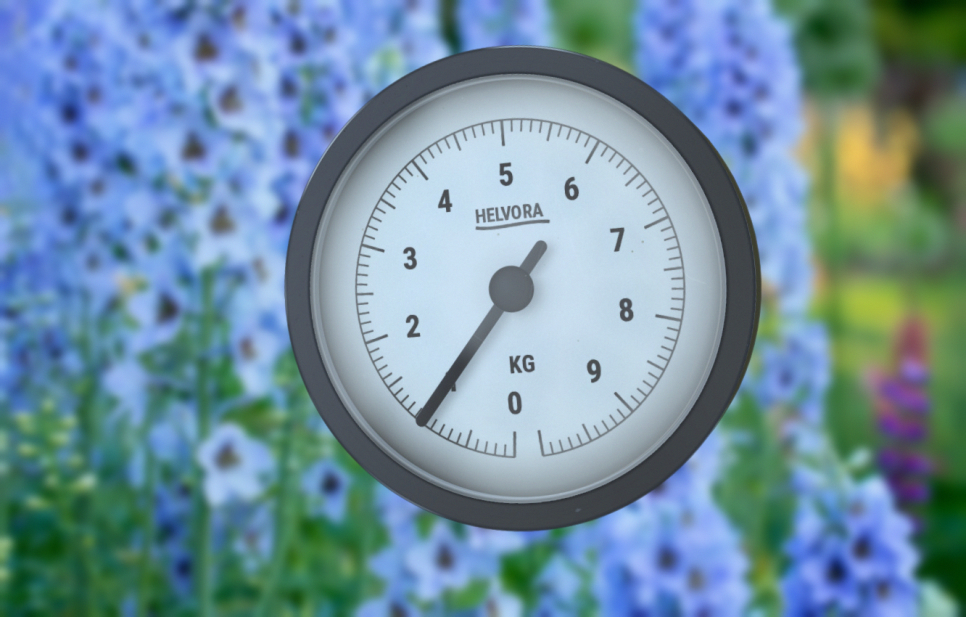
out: 1 kg
